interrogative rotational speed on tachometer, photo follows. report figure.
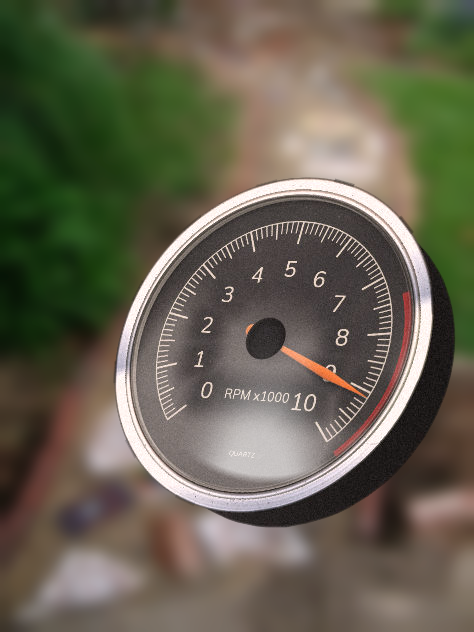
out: 9100 rpm
